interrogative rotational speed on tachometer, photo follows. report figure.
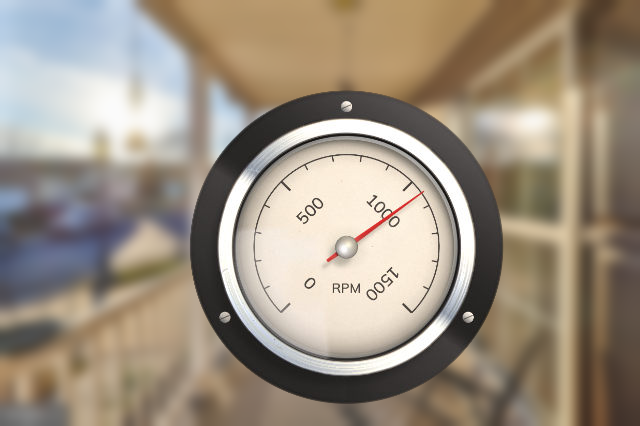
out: 1050 rpm
